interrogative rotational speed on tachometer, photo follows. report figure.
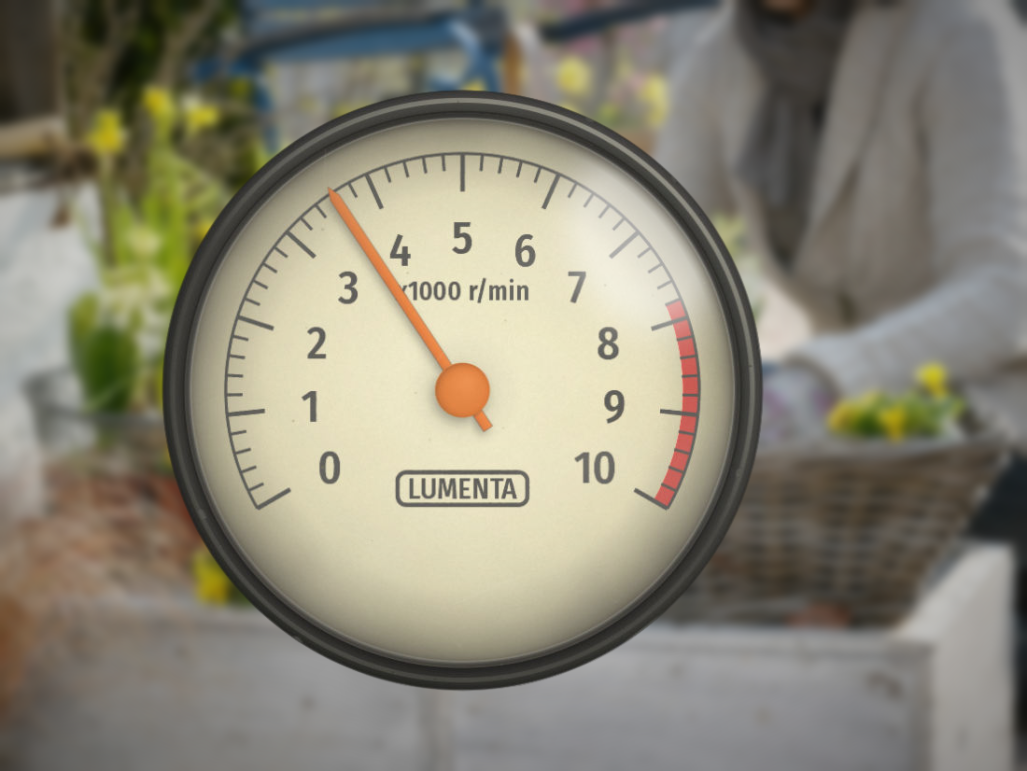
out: 3600 rpm
